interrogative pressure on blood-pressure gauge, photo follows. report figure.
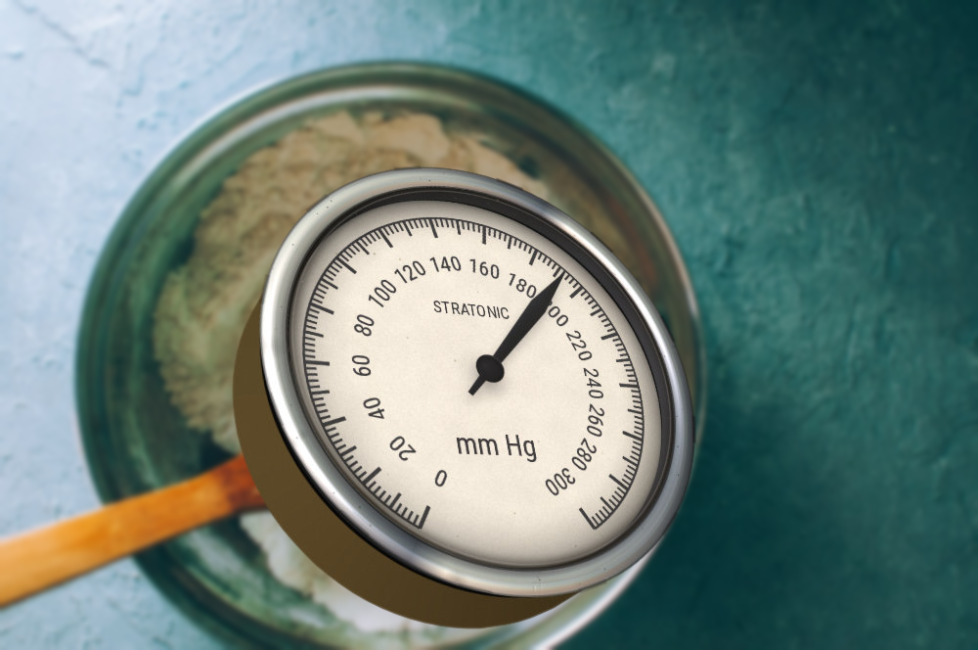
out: 192 mmHg
